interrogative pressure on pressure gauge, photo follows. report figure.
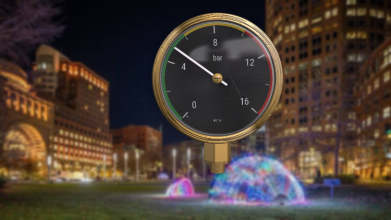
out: 5 bar
